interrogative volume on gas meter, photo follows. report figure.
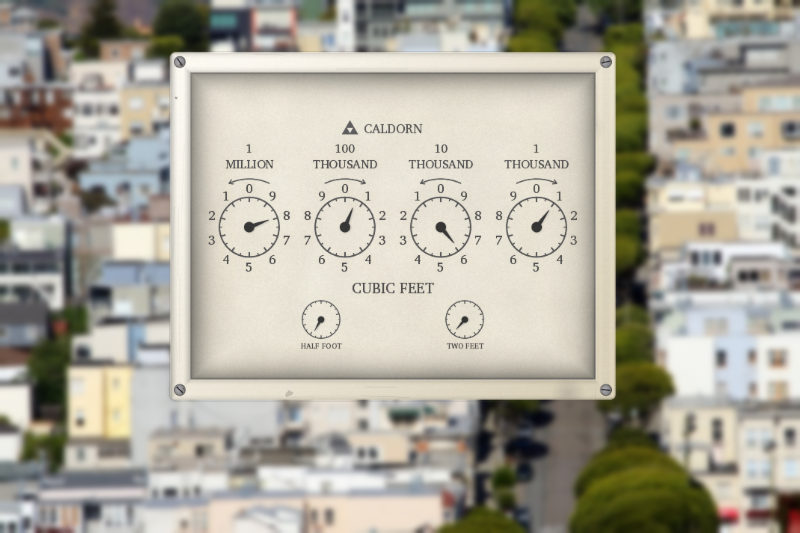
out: 806100 ft³
